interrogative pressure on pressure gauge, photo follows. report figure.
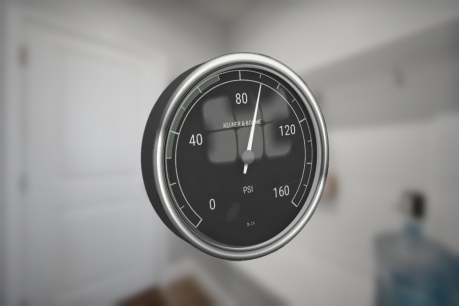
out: 90 psi
